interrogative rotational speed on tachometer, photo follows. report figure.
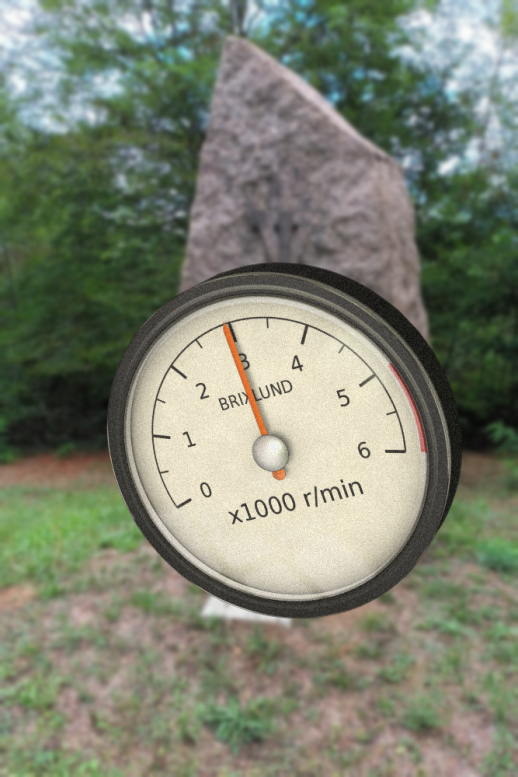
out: 3000 rpm
